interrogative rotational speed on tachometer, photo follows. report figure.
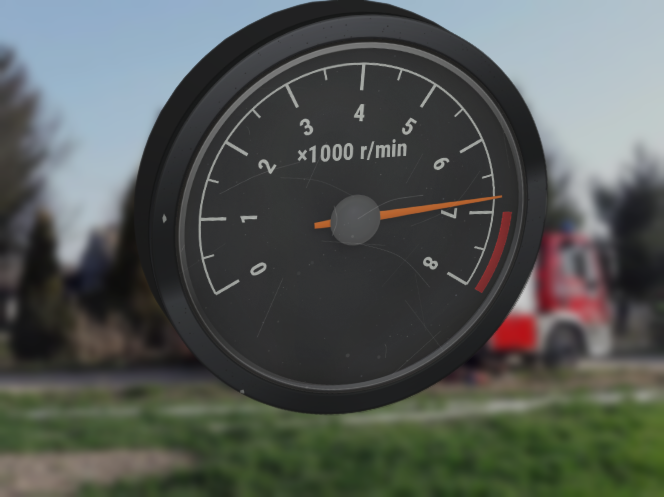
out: 6750 rpm
